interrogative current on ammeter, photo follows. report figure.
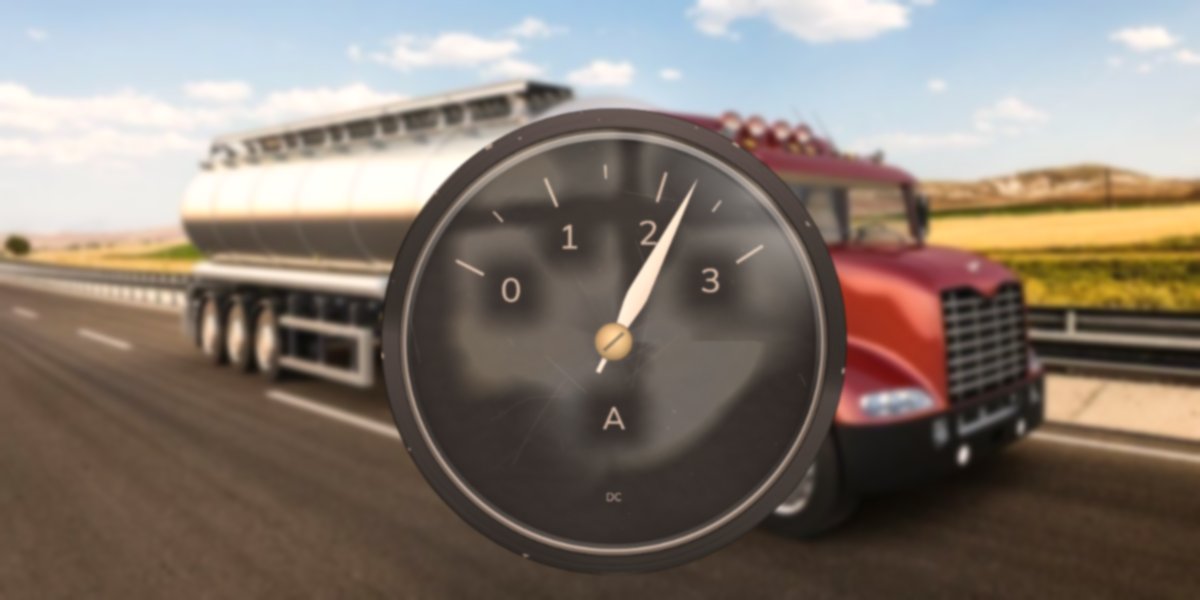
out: 2.25 A
